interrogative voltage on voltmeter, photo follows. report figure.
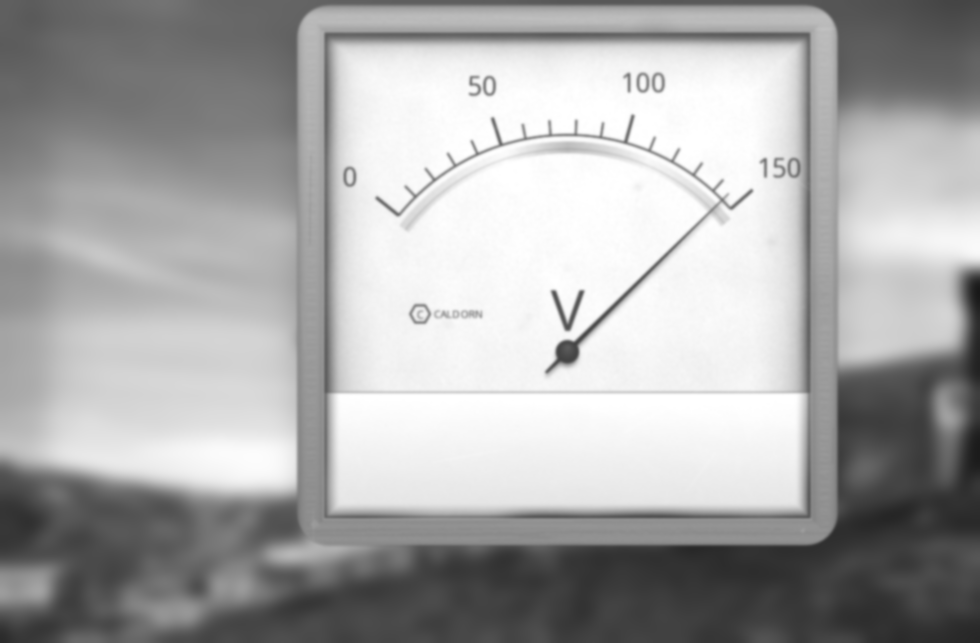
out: 145 V
